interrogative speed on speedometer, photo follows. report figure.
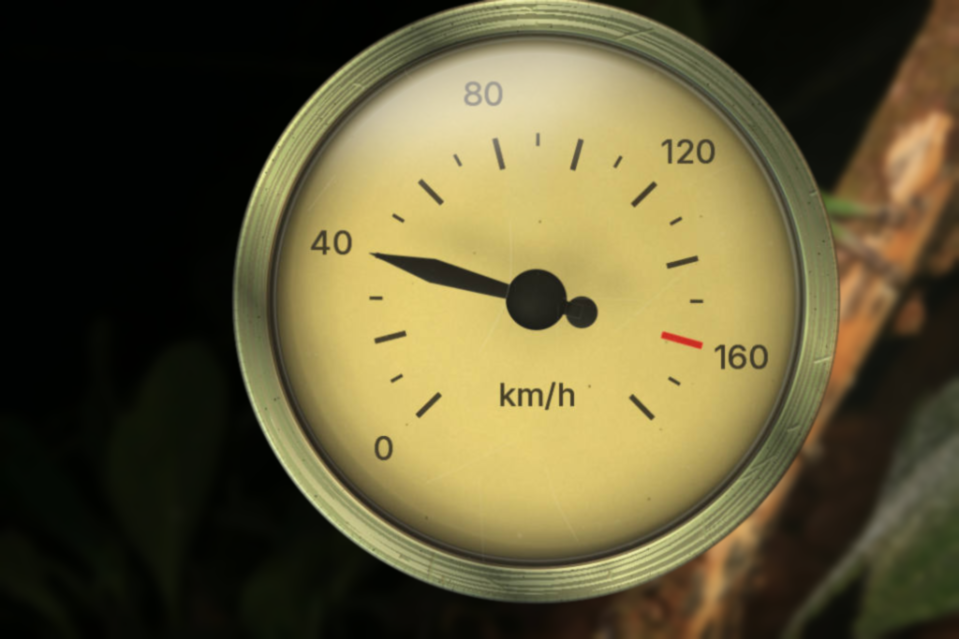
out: 40 km/h
